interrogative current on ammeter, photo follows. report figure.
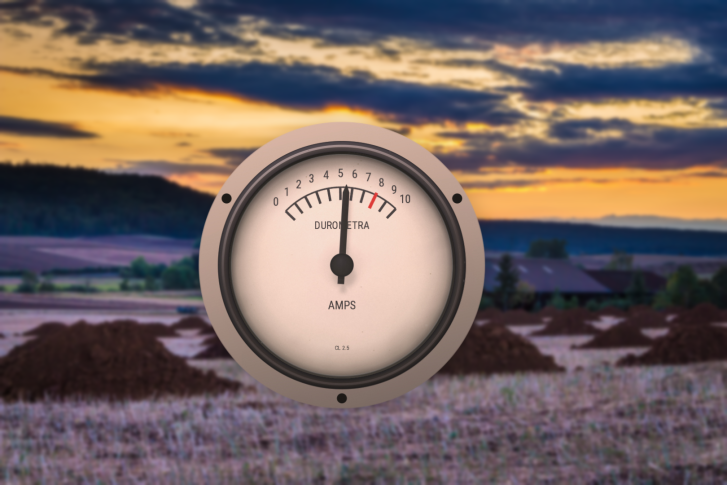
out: 5.5 A
